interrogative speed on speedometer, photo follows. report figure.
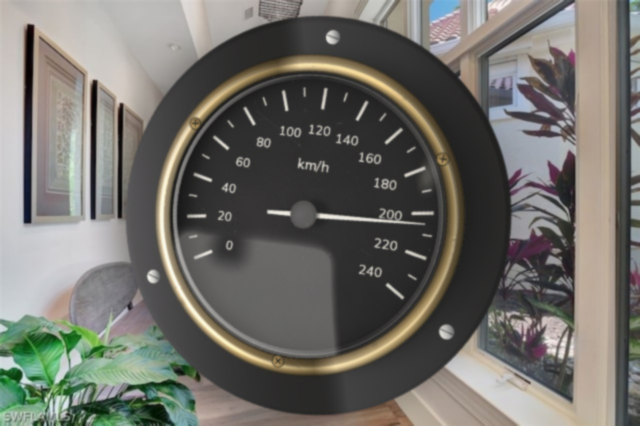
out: 205 km/h
